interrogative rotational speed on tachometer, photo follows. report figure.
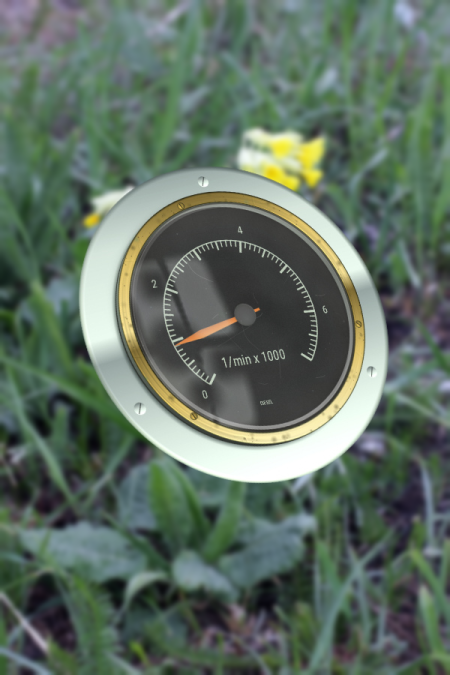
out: 900 rpm
